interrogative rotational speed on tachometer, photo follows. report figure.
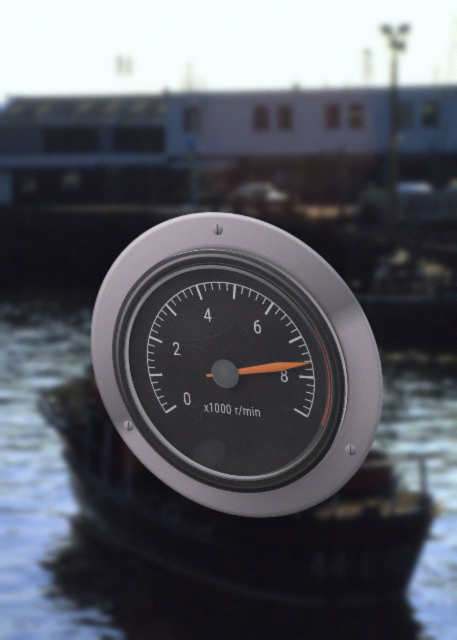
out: 7600 rpm
